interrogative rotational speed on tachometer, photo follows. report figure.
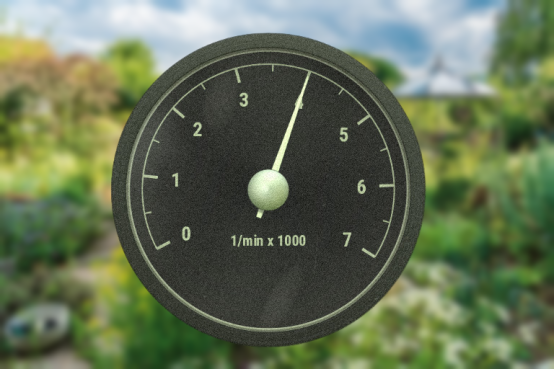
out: 4000 rpm
